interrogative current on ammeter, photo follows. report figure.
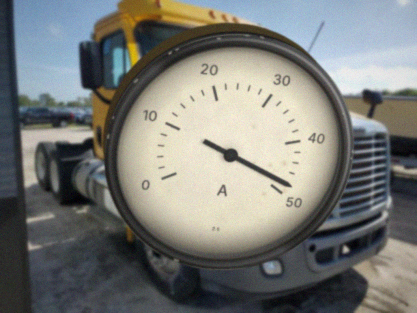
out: 48 A
